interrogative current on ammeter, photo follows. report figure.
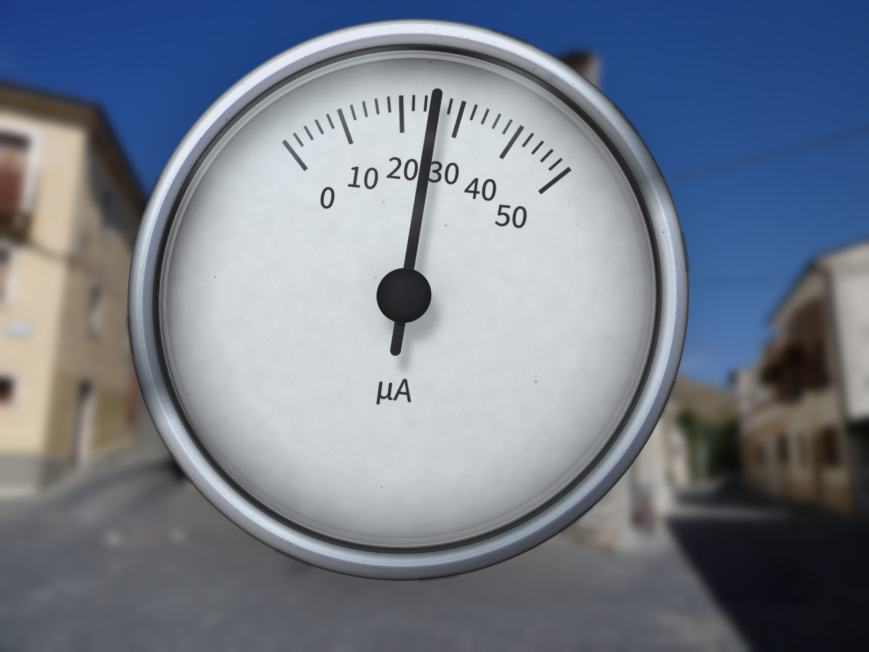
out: 26 µA
